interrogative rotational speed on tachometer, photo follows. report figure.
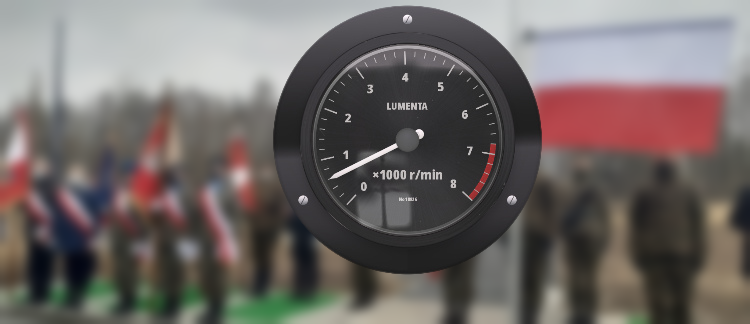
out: 600 rpm
